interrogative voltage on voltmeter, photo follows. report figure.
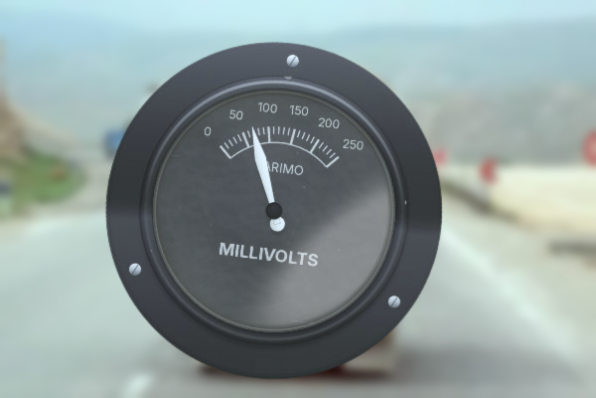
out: 70 mV
